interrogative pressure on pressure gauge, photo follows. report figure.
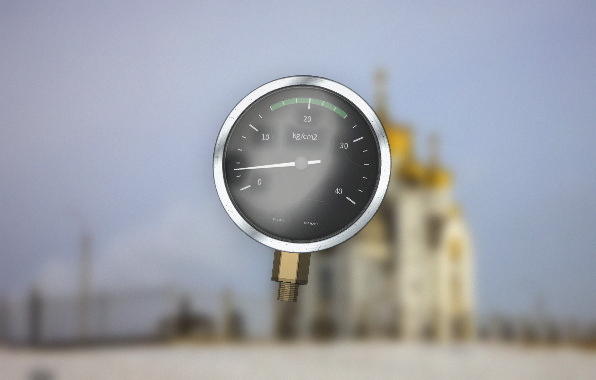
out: 3 kg/cm²
